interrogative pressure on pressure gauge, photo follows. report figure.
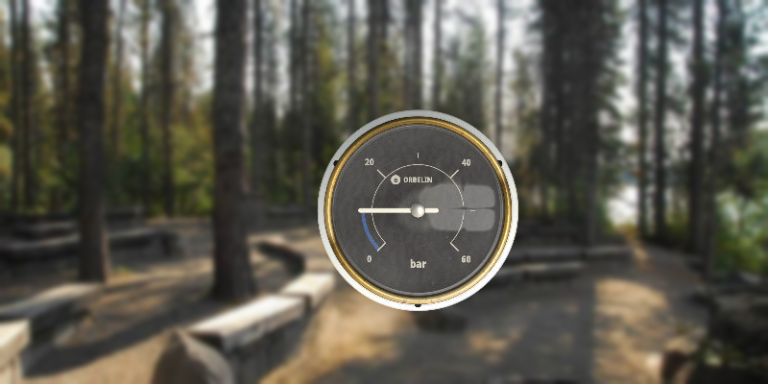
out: 10 bar
